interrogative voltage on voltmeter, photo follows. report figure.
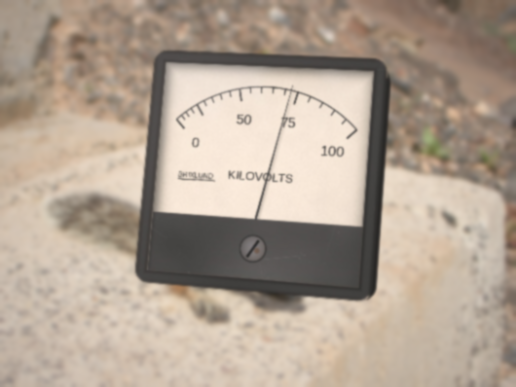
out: 72.5 kV
